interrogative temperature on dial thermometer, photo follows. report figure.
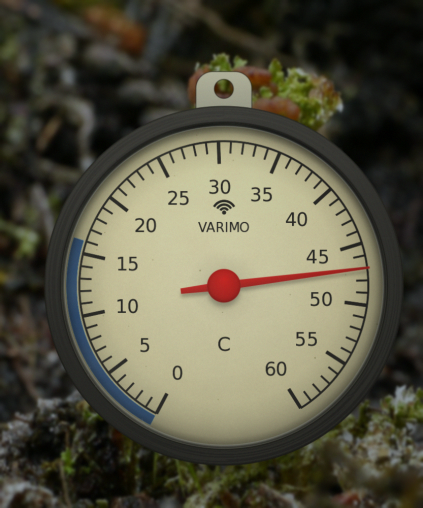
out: 47 °C
